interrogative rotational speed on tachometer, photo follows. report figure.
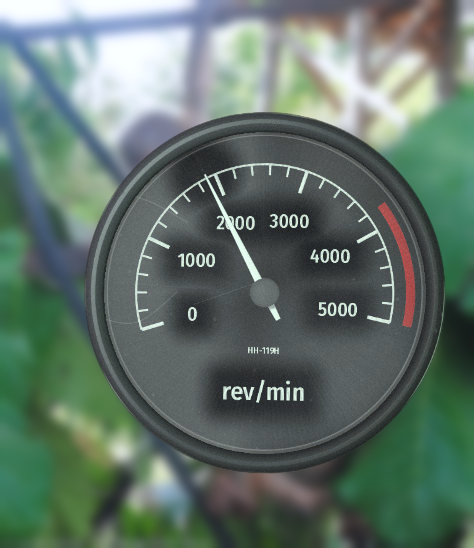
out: 1900 rpm
